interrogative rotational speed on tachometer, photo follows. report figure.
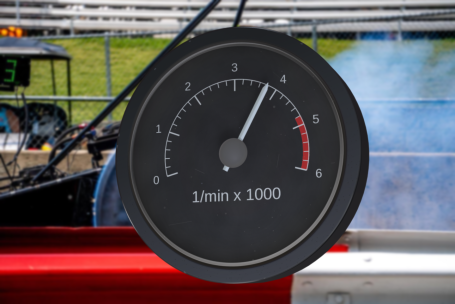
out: 3800 rpm
